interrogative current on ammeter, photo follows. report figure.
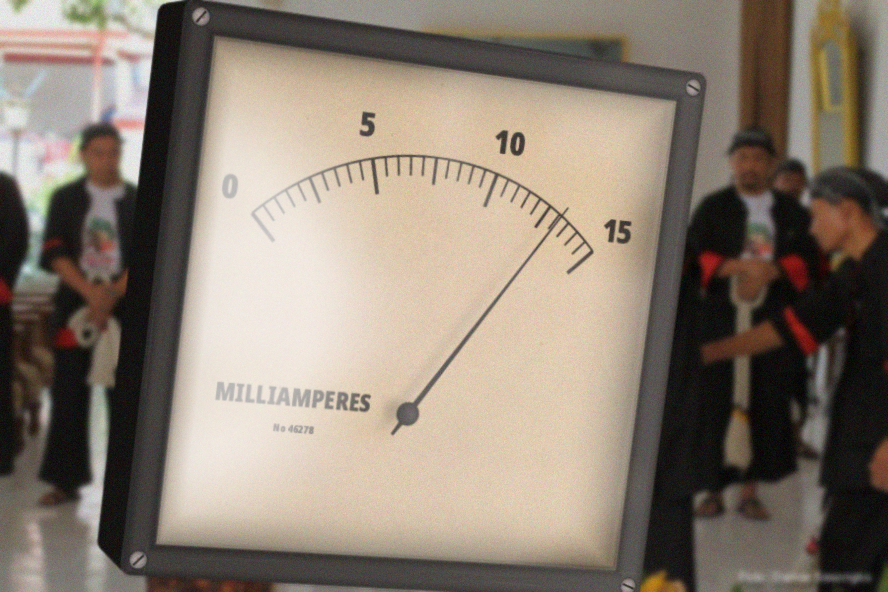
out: 13 mA
